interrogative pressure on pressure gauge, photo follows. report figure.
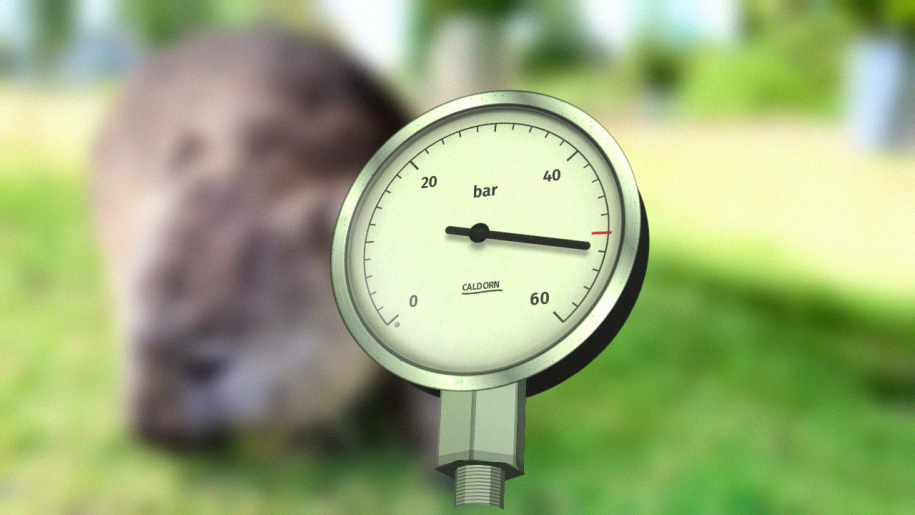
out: 52 bar
